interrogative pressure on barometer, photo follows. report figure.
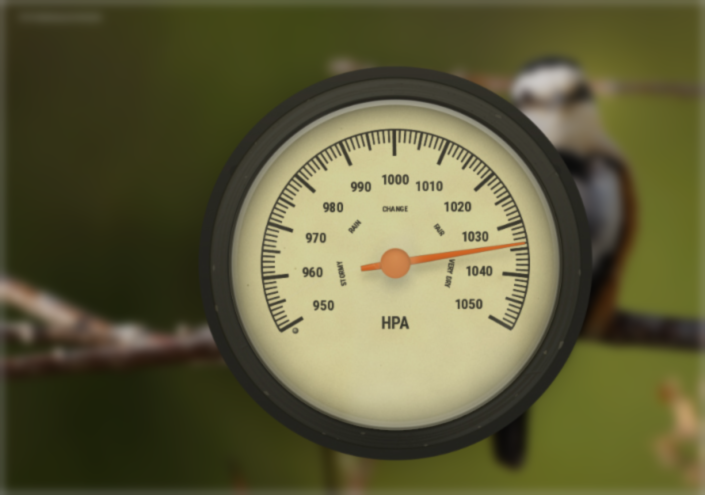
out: 1034 hPa
